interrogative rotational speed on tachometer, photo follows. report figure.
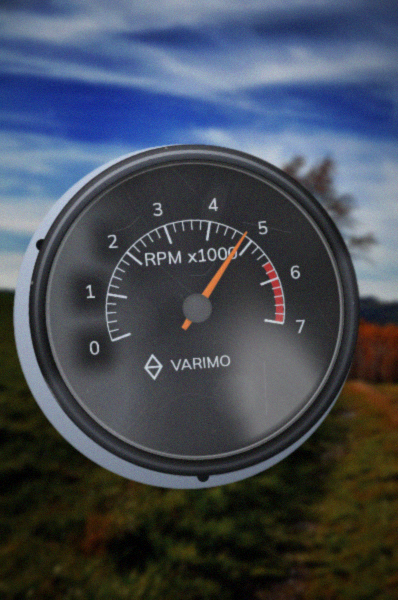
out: 4800 rpm
